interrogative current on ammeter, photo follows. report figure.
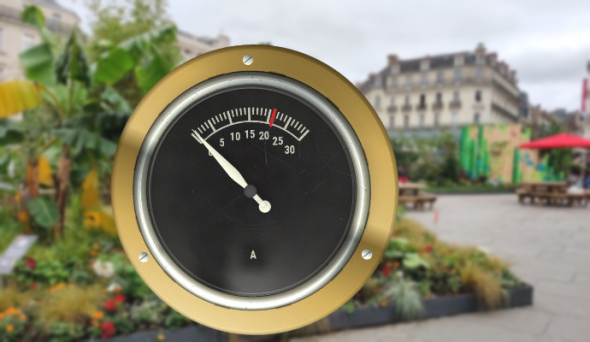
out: 1 A
